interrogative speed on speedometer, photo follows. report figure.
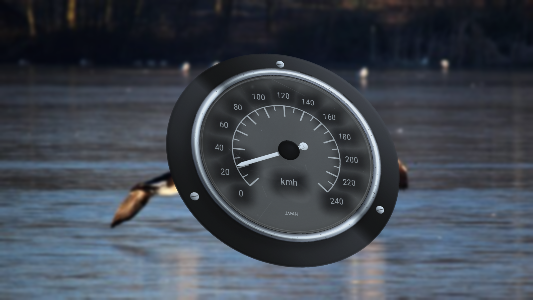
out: 20 km/h
